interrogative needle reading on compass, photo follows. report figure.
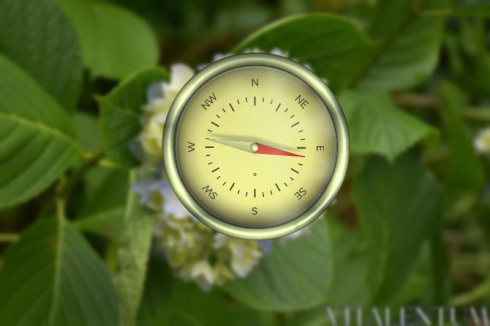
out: 100 °
